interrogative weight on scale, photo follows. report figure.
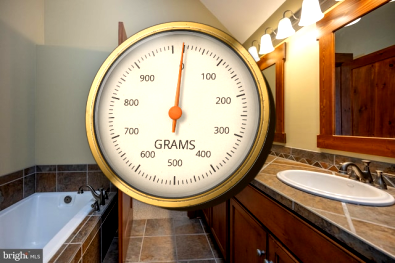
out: 0 g
